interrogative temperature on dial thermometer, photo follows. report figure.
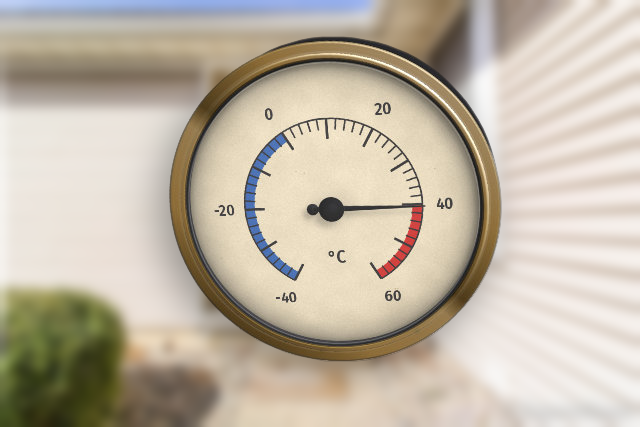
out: 40 °C
